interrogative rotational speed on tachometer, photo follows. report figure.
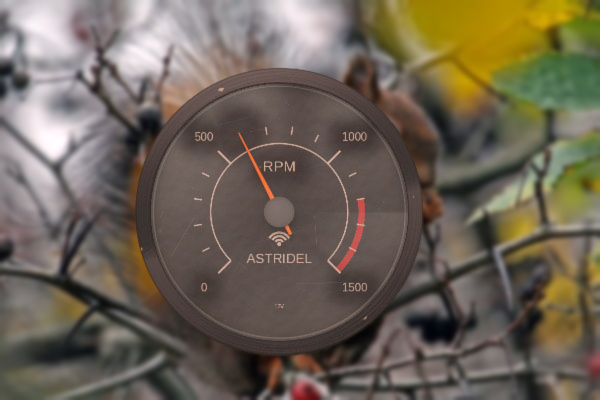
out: 600 rpm
